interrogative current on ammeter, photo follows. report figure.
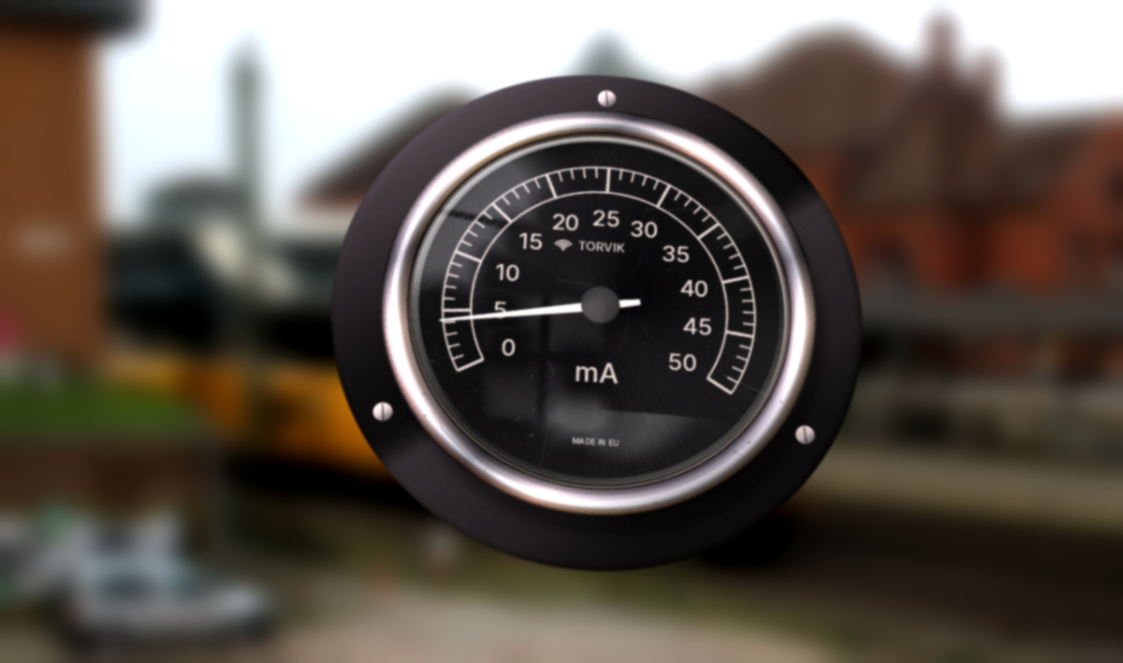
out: 4 mA
